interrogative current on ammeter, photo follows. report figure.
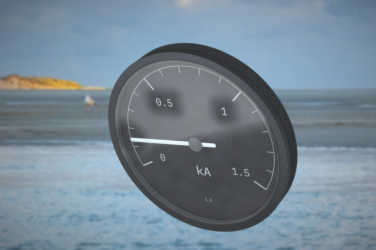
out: 0.15 kA
